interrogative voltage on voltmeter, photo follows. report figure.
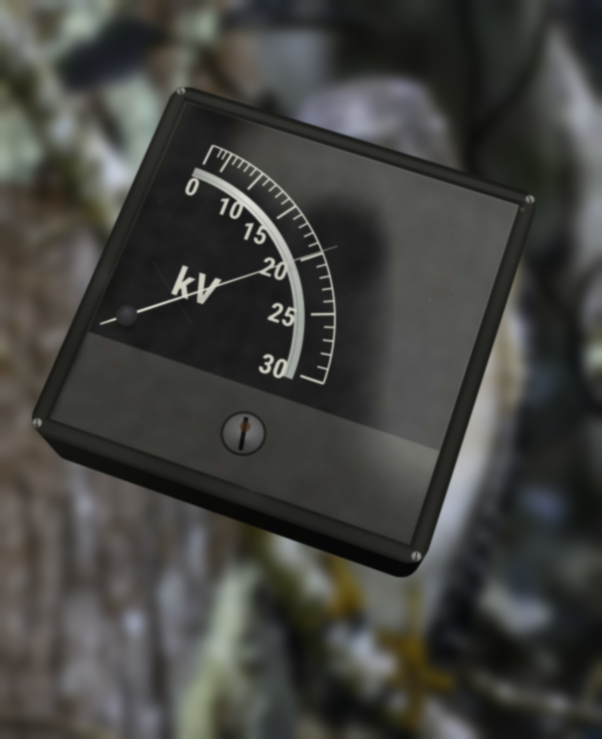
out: 20 kV
